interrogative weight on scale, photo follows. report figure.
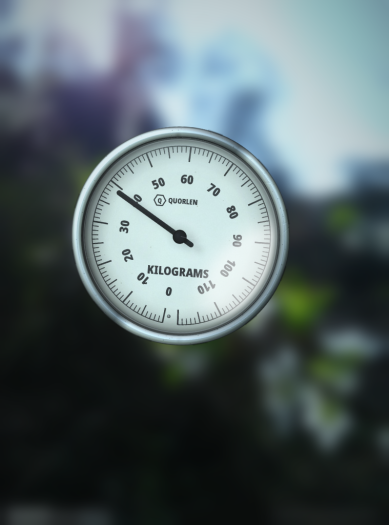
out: 39 kg
